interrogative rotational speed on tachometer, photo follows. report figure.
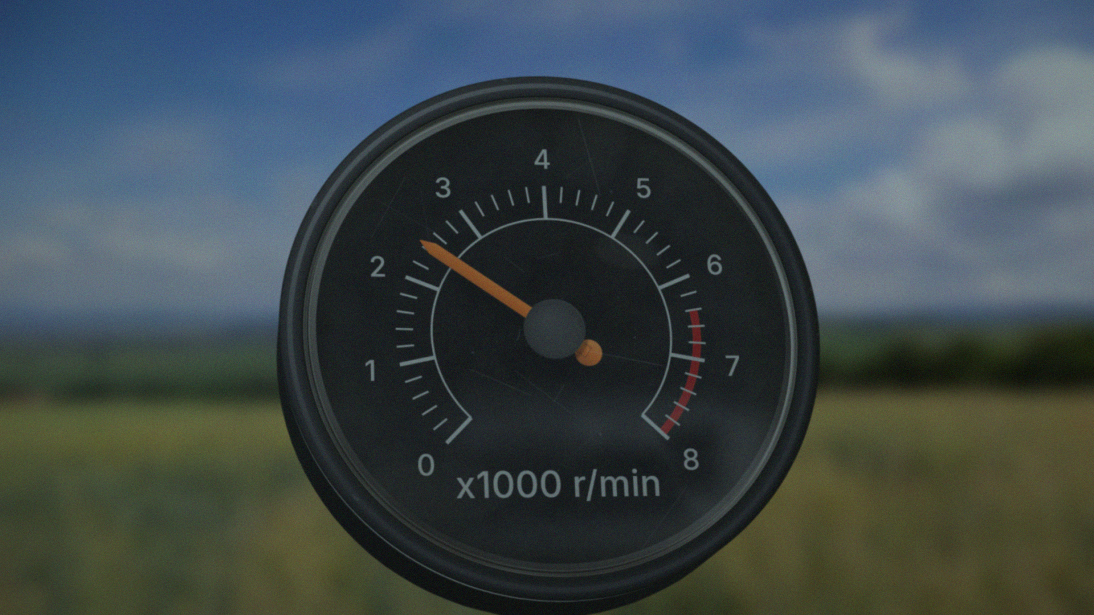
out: 2400 rpm
